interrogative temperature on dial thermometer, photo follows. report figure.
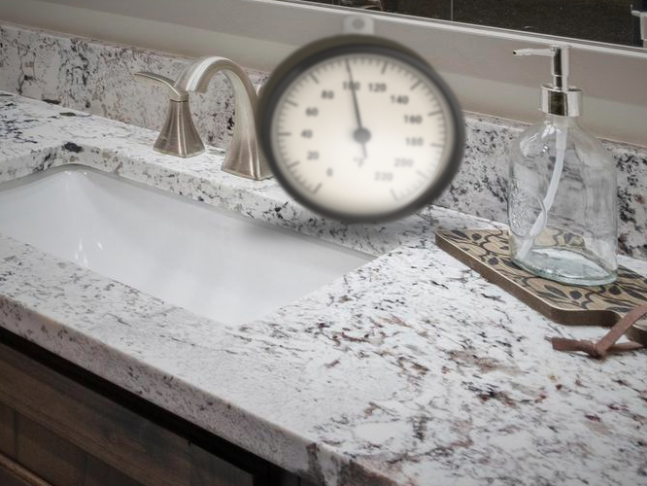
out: 100 °F
